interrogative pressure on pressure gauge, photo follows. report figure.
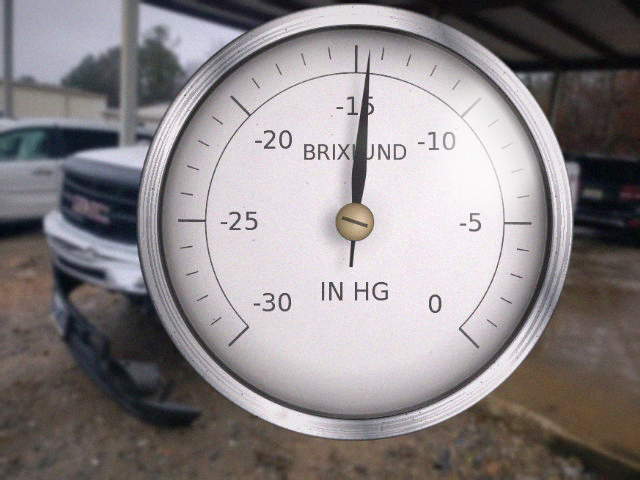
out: -14.5 inHg
